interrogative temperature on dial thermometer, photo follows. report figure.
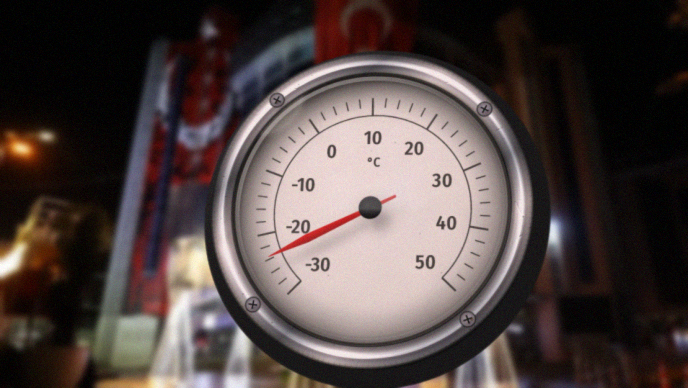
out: -24 °C
